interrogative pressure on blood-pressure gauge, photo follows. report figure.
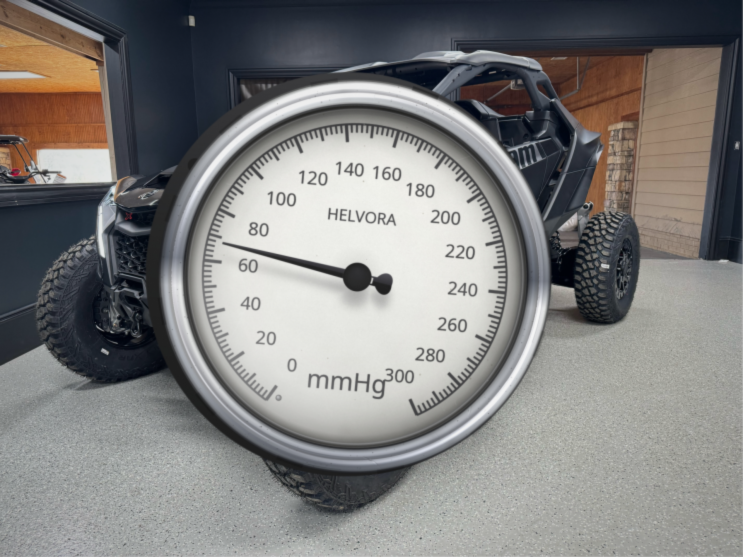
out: 68 mmHg
